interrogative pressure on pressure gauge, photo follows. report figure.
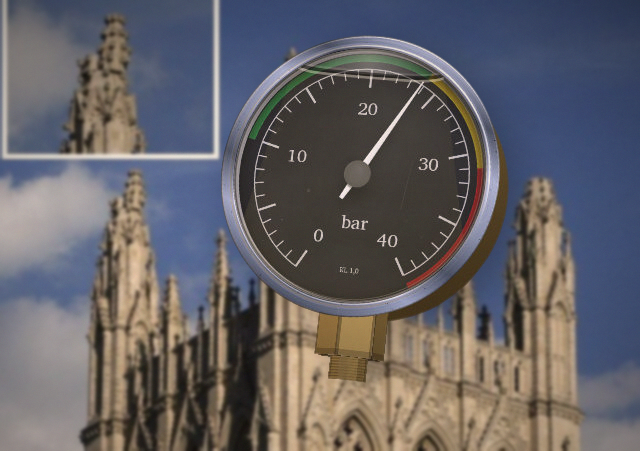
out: 24 bar
